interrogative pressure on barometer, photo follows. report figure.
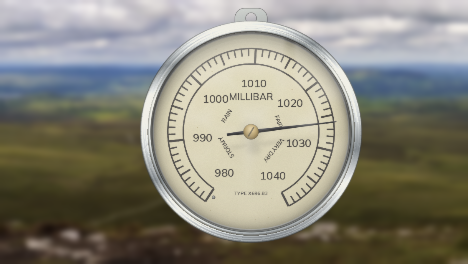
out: 1026 mbar
